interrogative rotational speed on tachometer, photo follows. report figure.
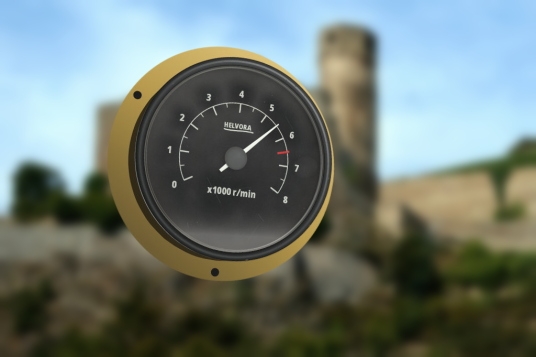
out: 5500 rpm
